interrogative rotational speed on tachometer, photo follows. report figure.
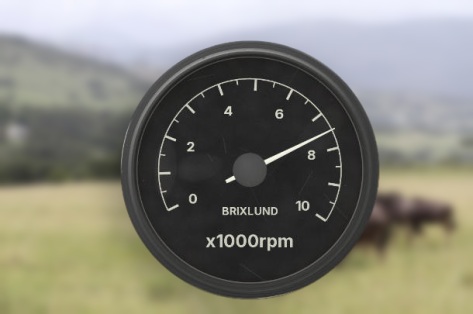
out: 7500 rpm
